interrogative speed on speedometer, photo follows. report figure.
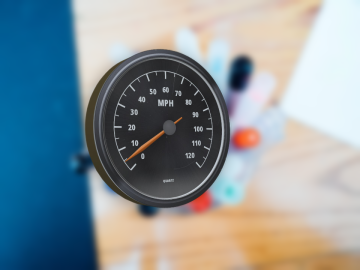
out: 5 mph
